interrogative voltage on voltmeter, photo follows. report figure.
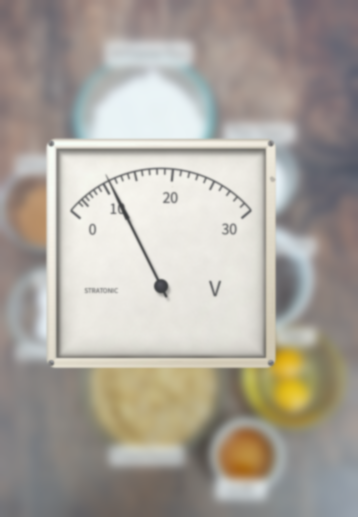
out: 11 V
